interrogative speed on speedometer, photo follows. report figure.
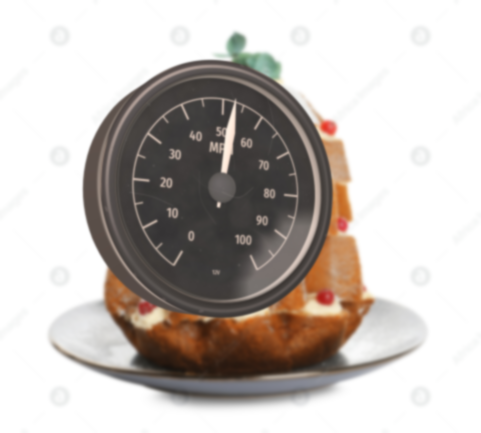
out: 52.5 mph
